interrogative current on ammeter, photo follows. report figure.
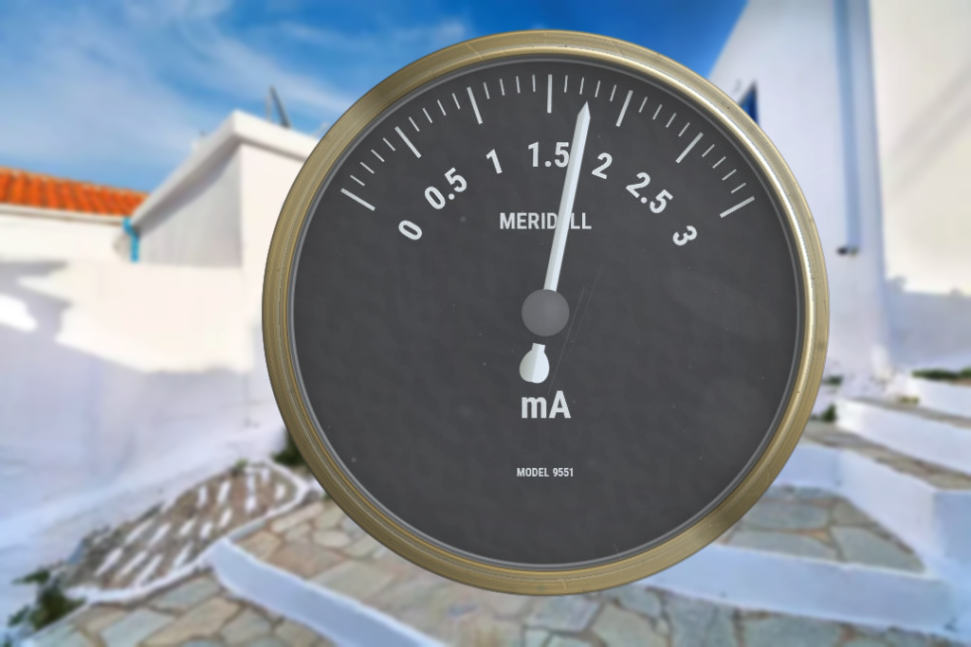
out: 1.75 mA
